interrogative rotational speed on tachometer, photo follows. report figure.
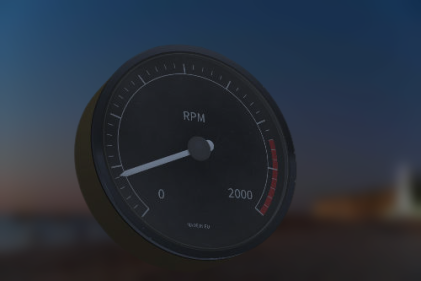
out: 200 rpm
